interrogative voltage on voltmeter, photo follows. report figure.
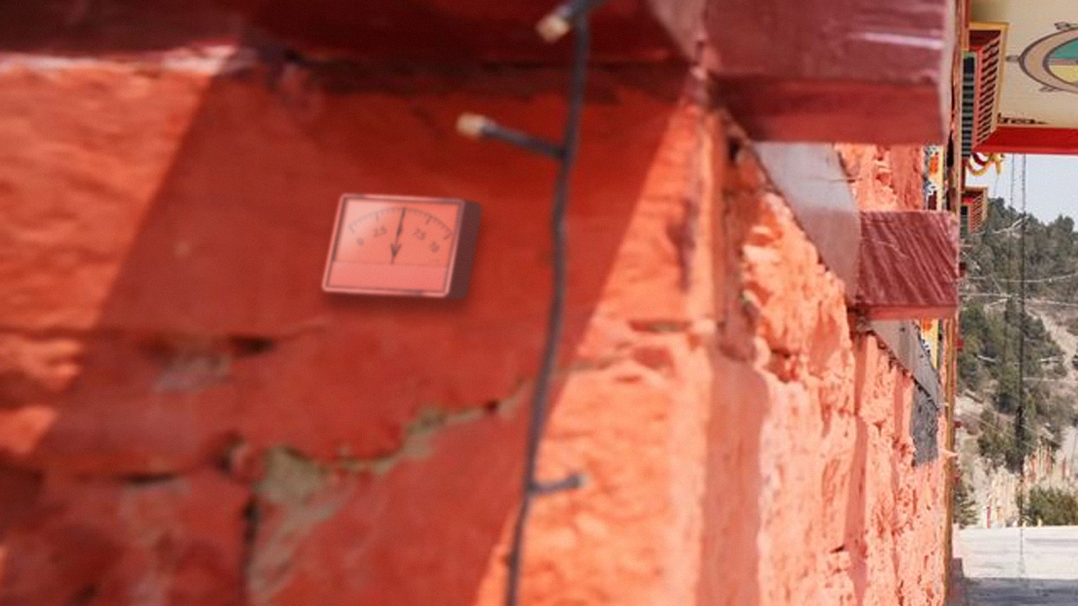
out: 5 V
